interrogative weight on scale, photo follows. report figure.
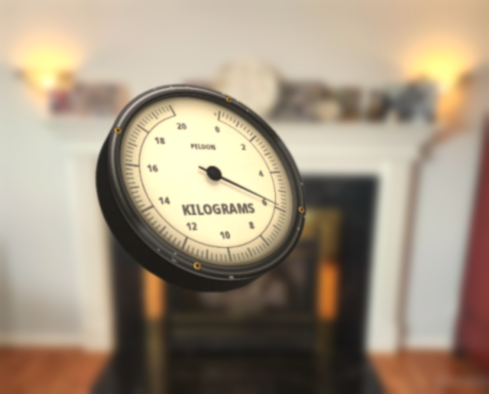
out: 6 kg
